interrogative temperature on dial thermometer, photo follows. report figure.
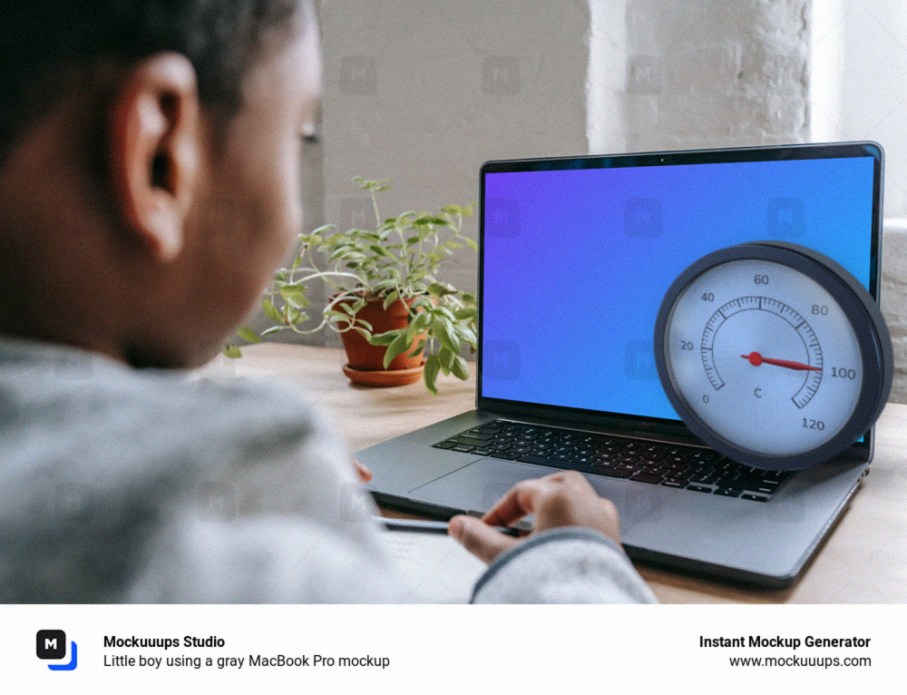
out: 100 °C
